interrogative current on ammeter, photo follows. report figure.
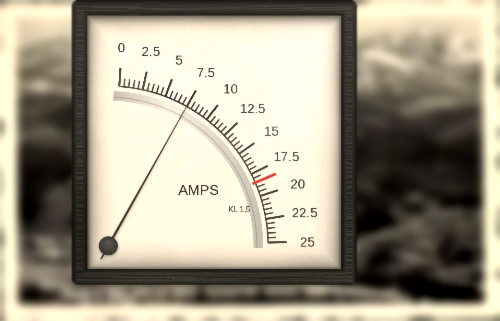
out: 7.5 A
